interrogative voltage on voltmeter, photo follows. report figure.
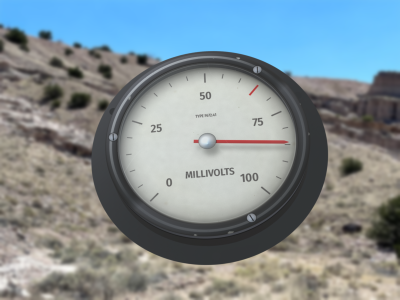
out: 85 mV
